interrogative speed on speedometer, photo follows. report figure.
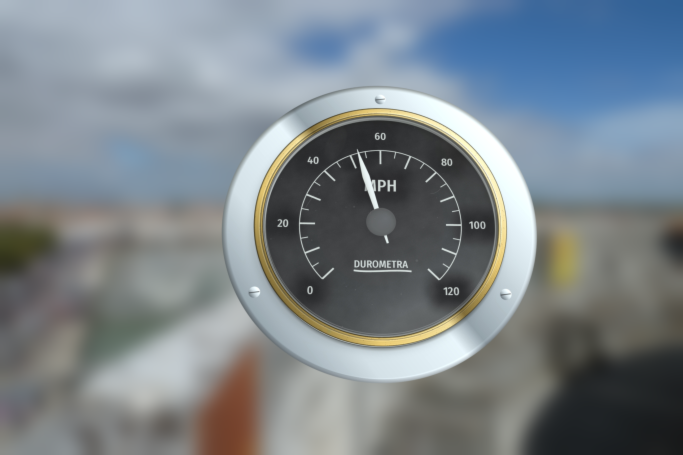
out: 52.5 mph
